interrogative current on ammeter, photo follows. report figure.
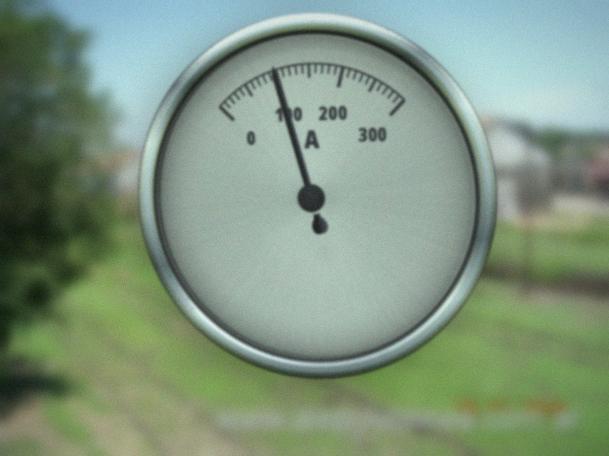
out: 100 A
